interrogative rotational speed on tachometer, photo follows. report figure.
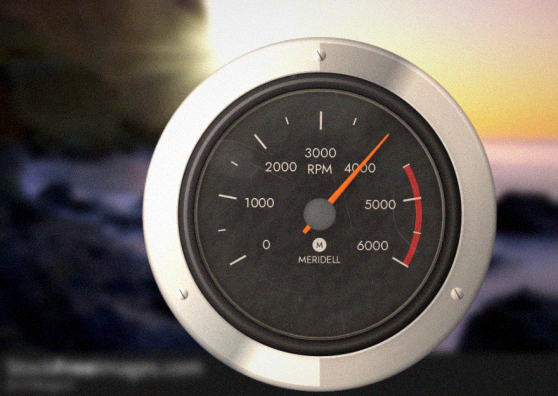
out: 4000 rpm
